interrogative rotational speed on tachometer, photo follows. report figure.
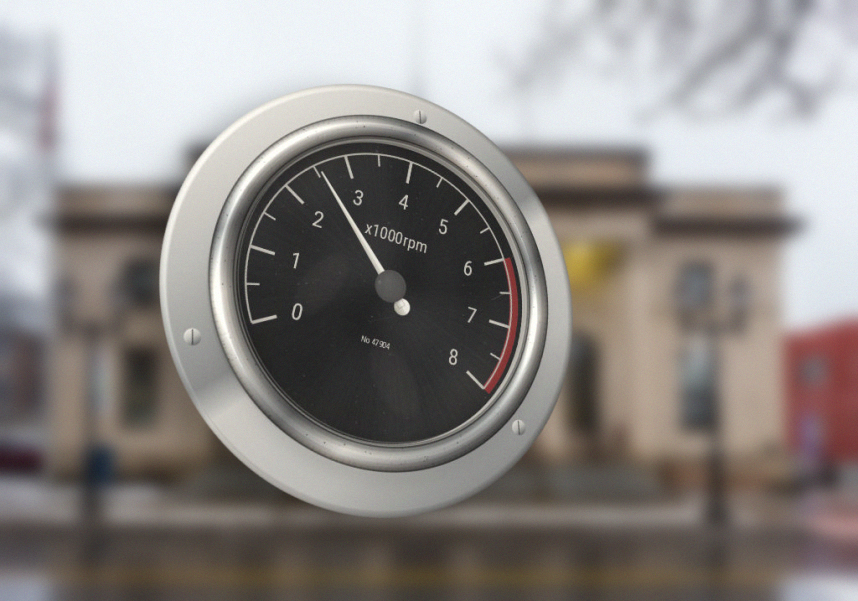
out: 2500 rpm
